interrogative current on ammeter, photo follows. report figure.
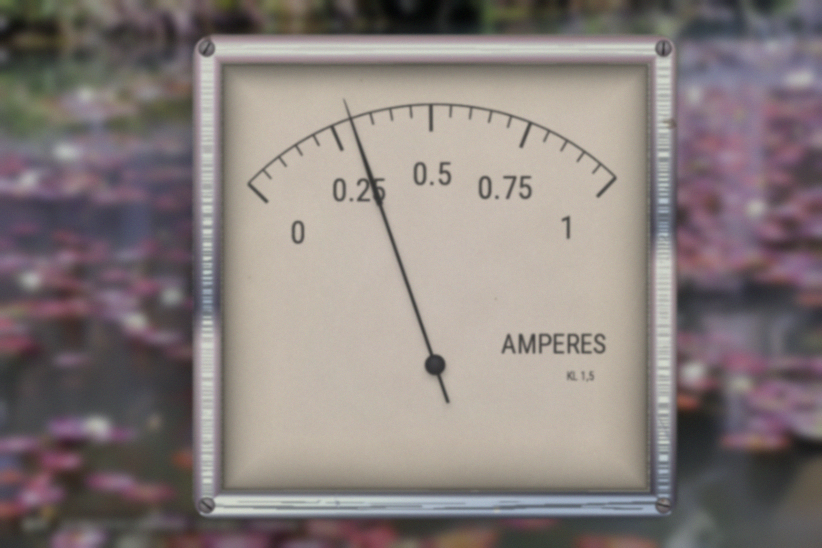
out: 0.3 A
